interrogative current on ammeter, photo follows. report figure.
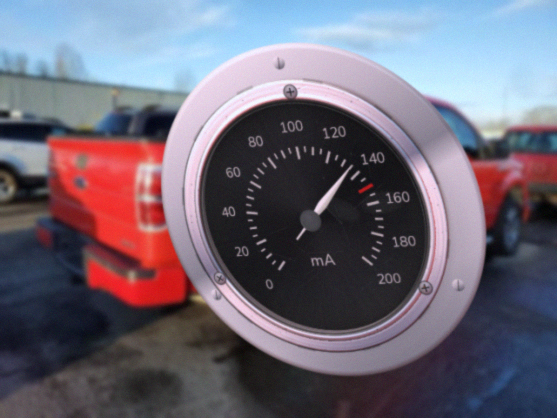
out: 135 mA
